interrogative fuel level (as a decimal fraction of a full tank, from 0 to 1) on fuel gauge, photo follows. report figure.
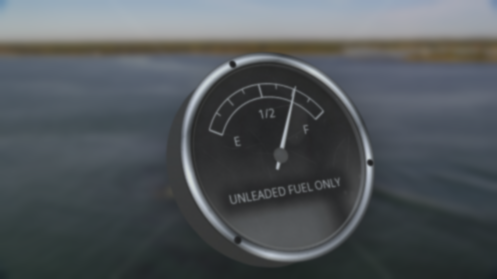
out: 0.75
